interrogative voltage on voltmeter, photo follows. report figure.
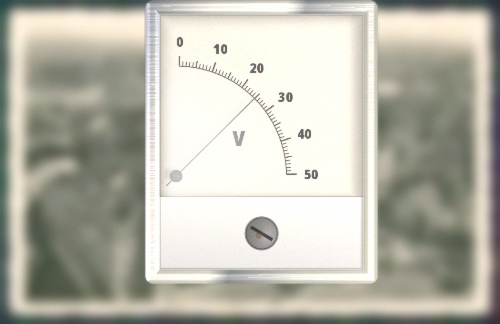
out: 25 V
